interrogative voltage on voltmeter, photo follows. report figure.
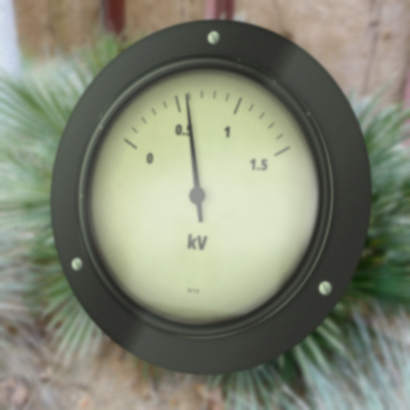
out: 0.6 kV
